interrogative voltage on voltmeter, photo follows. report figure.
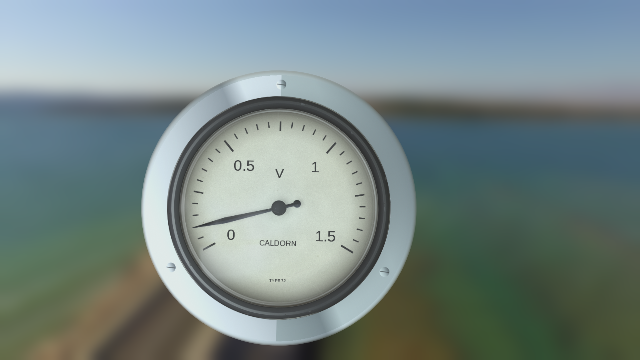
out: 0.1 V
